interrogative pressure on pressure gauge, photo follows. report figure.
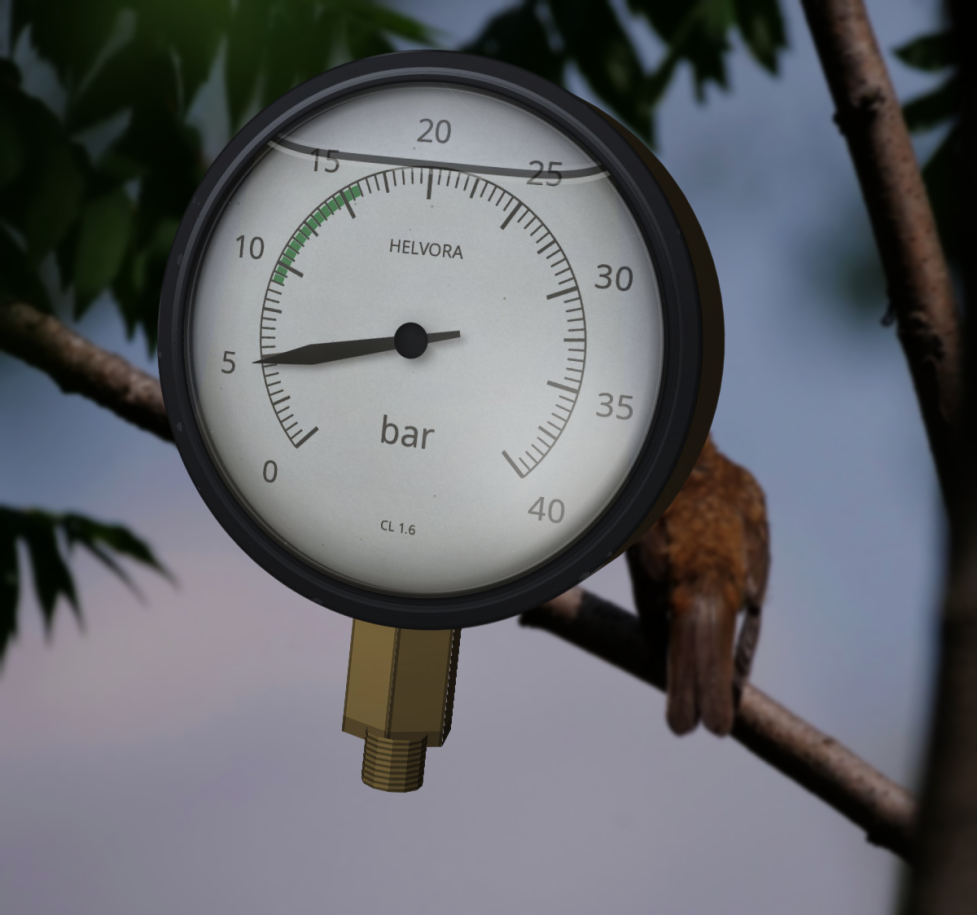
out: 4.75 bar
